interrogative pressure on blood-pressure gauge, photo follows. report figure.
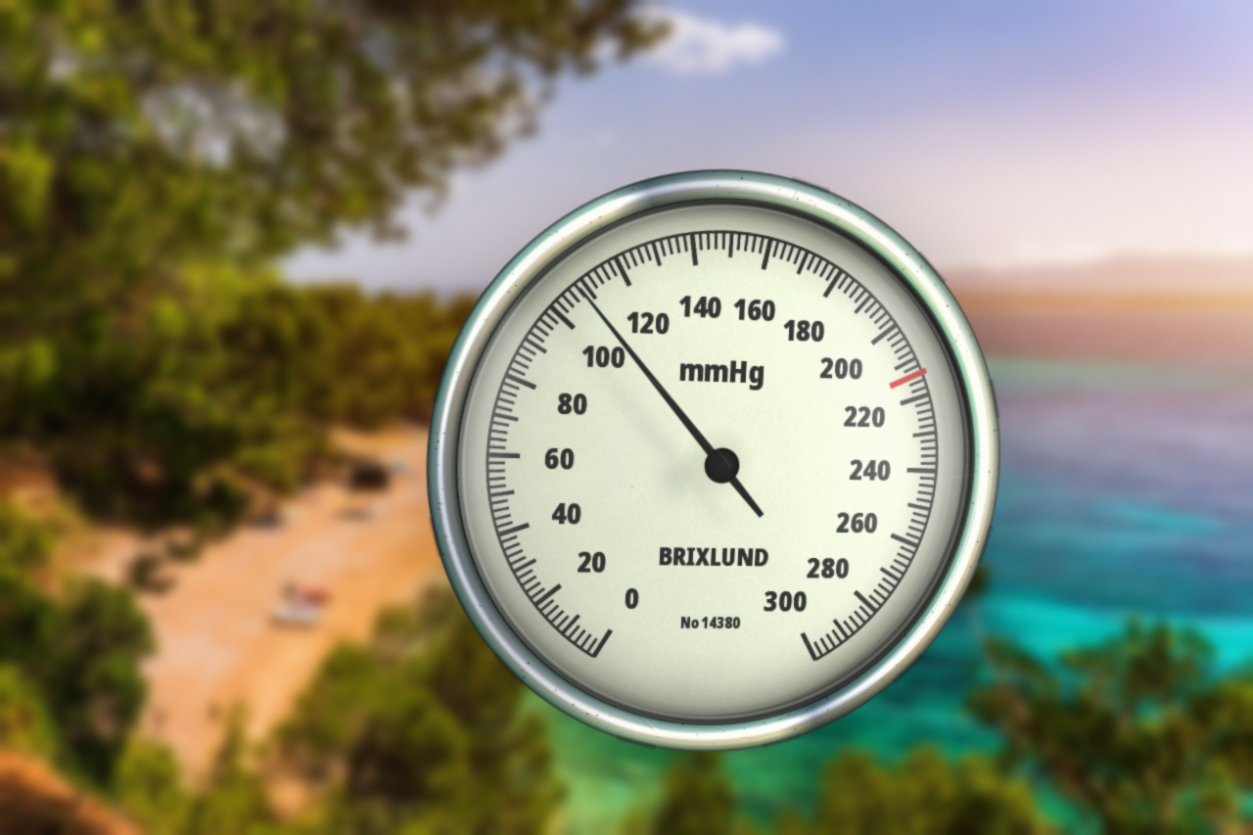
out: 108 mmHg
